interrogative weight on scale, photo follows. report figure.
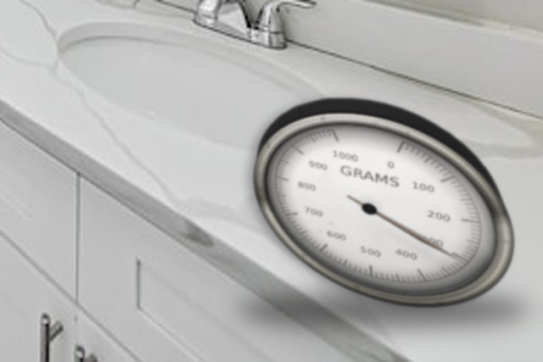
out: 300 g
